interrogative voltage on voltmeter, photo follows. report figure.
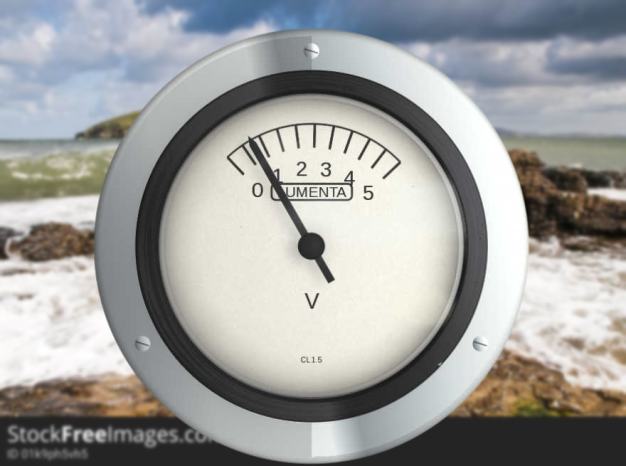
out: 0.75 V
